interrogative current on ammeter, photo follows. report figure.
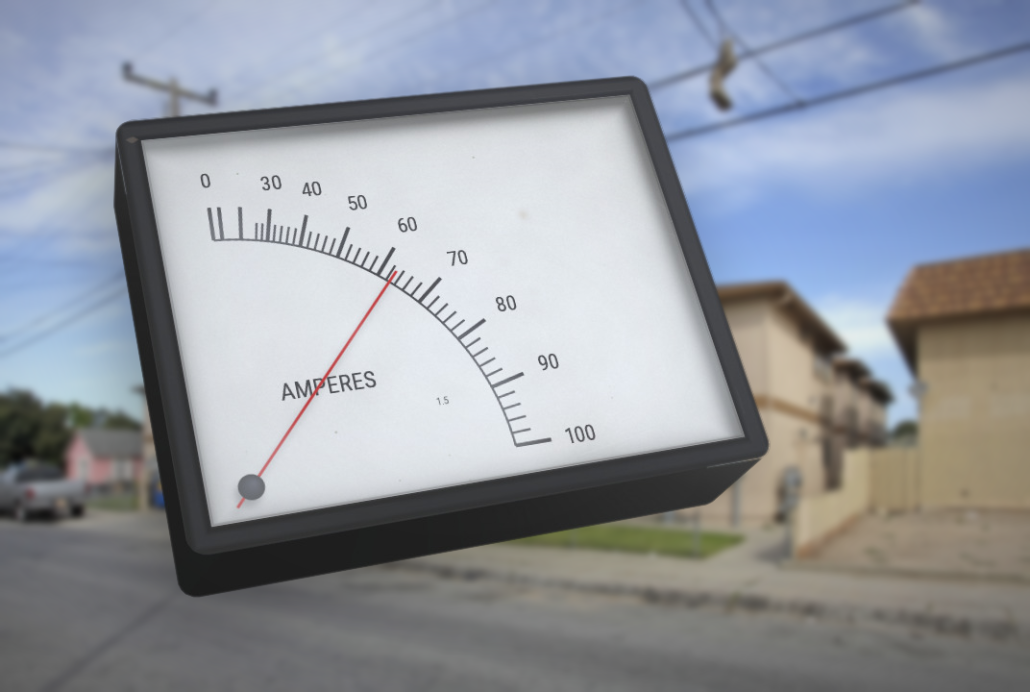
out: 63 A
